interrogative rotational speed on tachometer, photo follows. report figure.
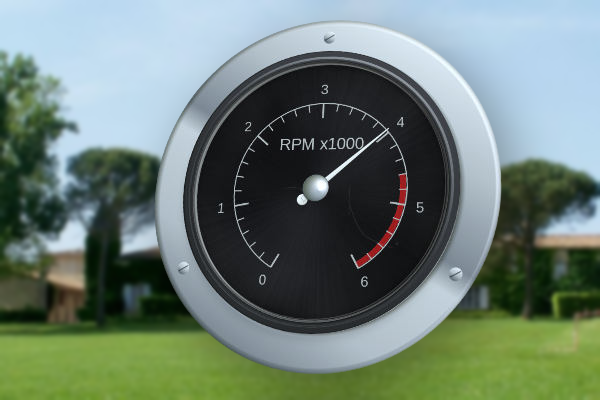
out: 4000 rpm
